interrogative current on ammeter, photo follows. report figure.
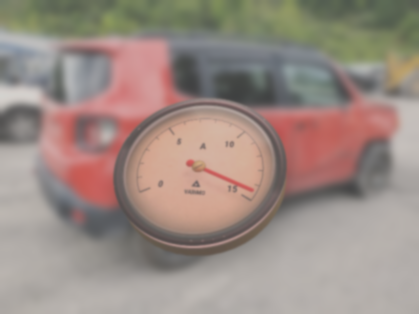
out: 14.5 A
